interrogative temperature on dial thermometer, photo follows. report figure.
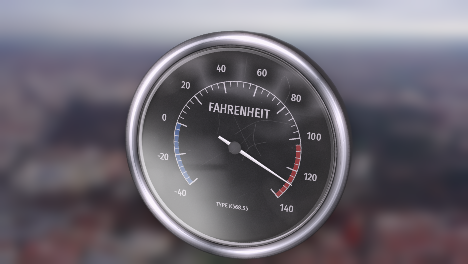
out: 128 °F
